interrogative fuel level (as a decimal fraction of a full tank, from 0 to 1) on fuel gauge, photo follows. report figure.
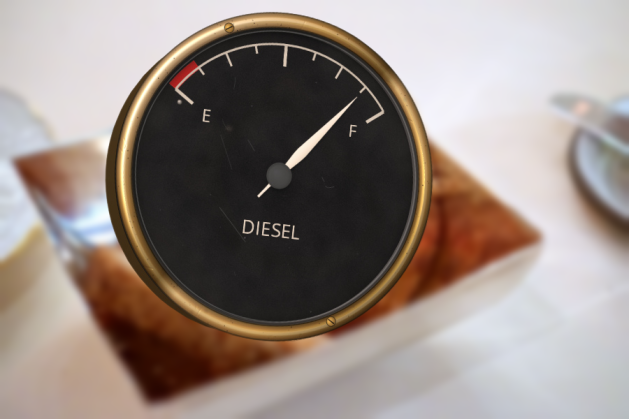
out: 0.875
